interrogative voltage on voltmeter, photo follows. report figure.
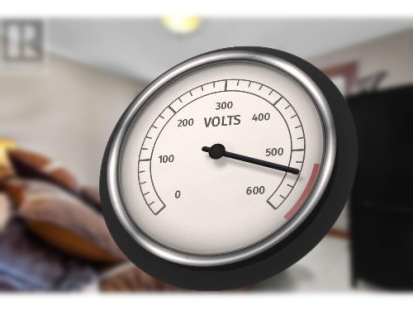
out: 540 V
